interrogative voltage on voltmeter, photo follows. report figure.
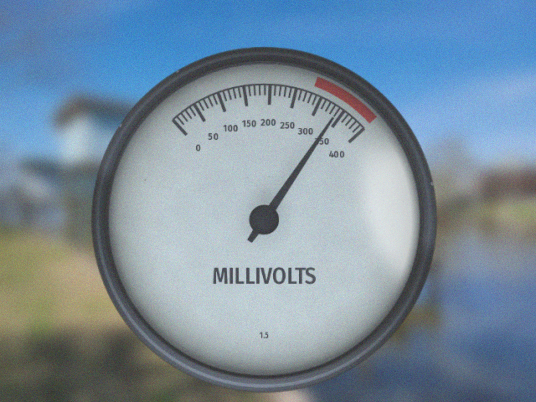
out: 340 mV
